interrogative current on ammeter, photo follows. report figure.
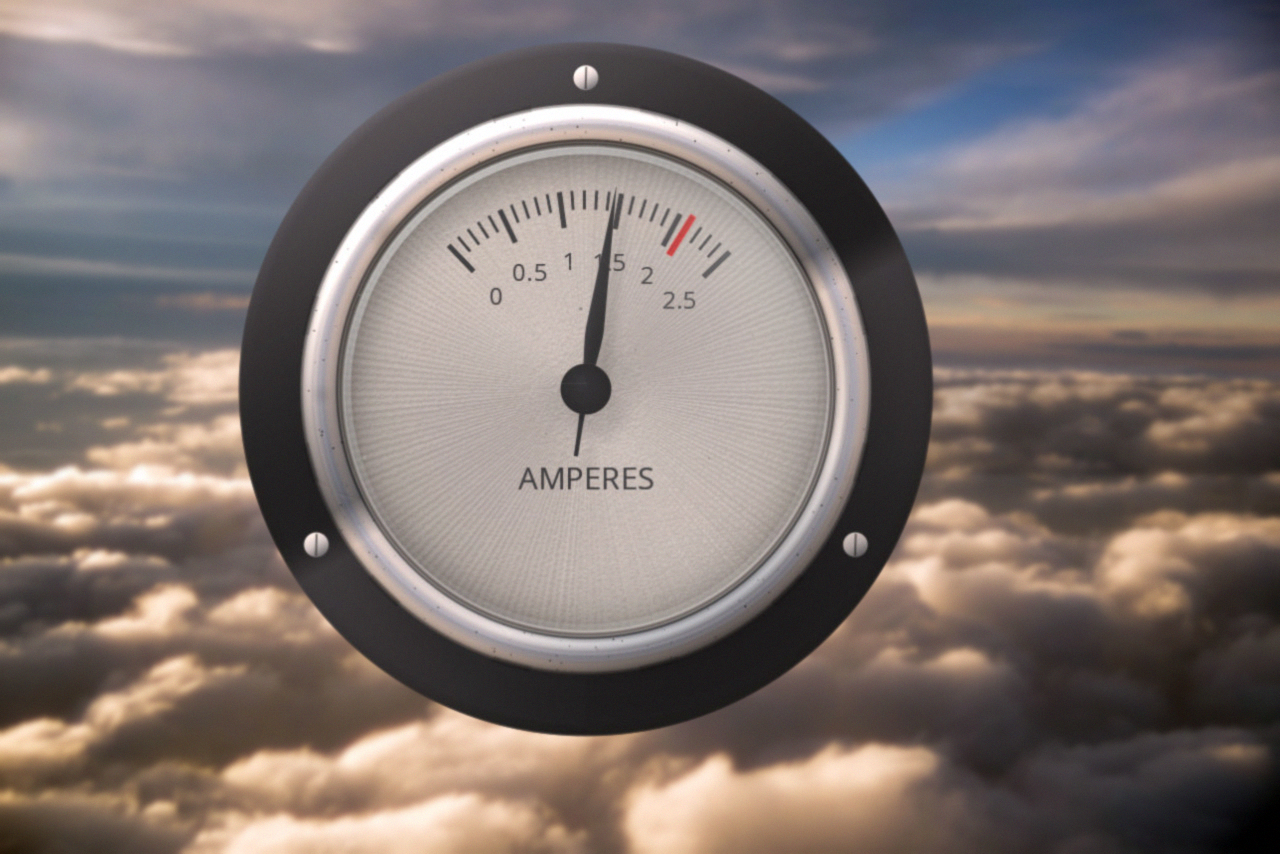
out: 1.45 A
